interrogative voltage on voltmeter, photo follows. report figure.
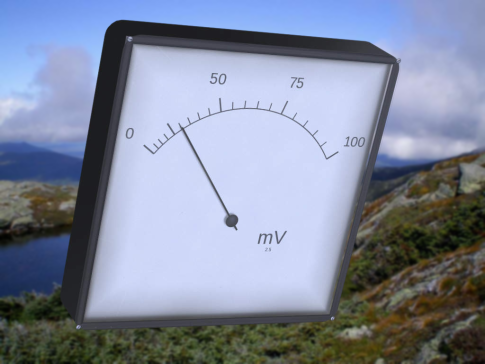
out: 30 mV
